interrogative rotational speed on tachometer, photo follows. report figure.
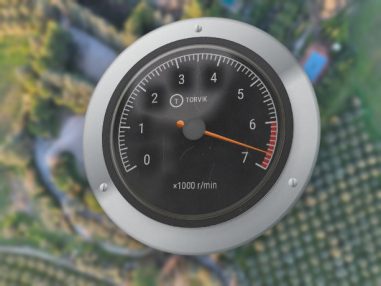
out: 6700 rpm
